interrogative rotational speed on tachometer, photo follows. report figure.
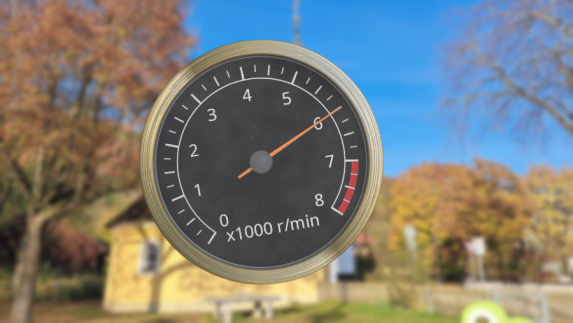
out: 6000 rpm
